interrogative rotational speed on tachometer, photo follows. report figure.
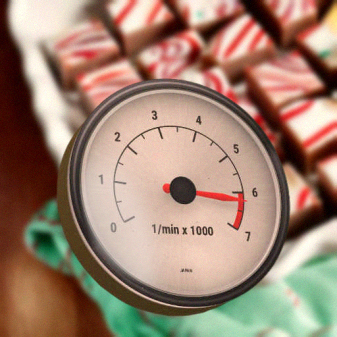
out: 6250 rpm
